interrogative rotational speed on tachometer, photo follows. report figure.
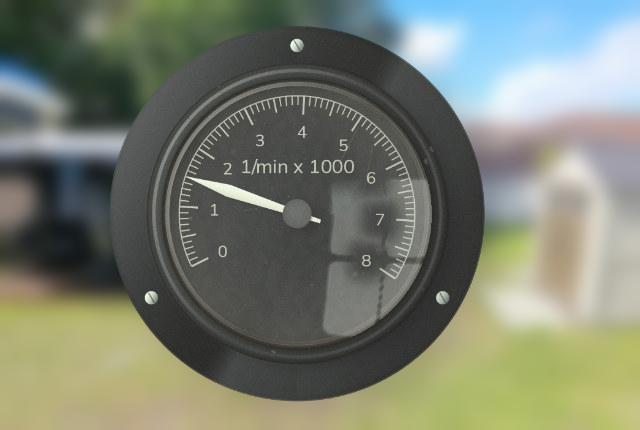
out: 1500 rpm
